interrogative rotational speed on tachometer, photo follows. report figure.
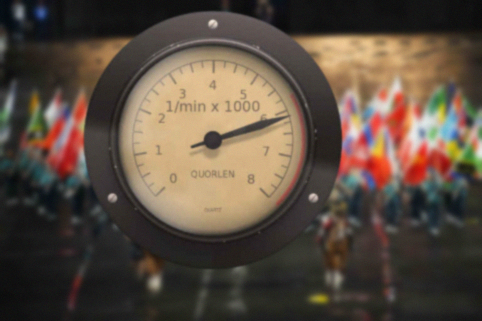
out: 6125 rpm
